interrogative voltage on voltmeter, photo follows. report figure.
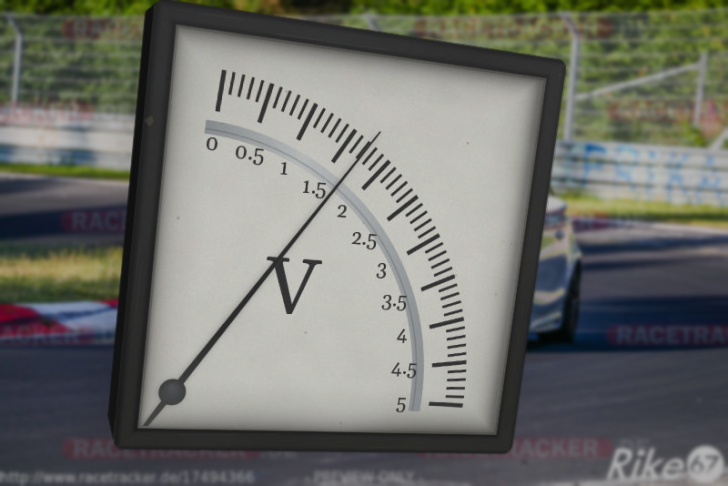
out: 1.7 V
